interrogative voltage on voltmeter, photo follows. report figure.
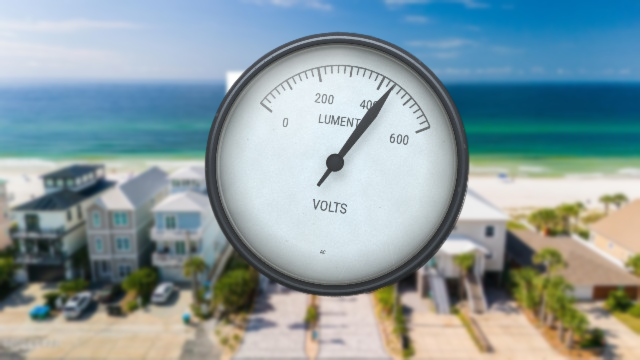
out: 440 V
